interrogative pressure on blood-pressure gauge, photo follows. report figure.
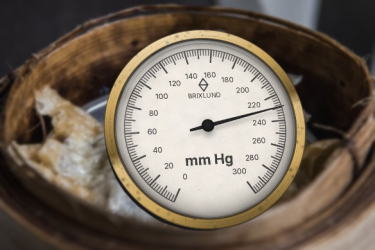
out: 230 mmHg
